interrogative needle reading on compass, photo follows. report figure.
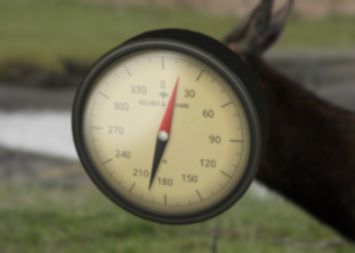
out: 15 °
